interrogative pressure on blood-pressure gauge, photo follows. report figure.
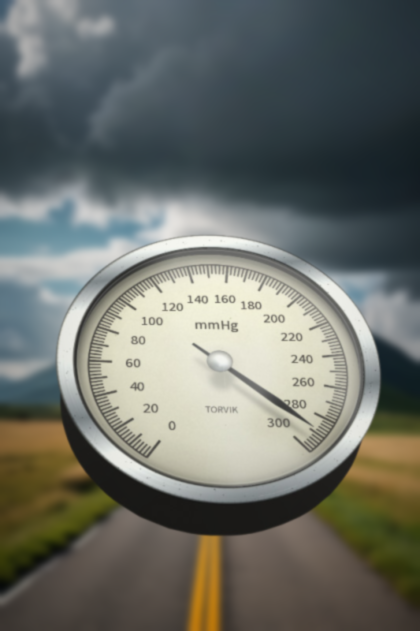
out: 290 mmHg
